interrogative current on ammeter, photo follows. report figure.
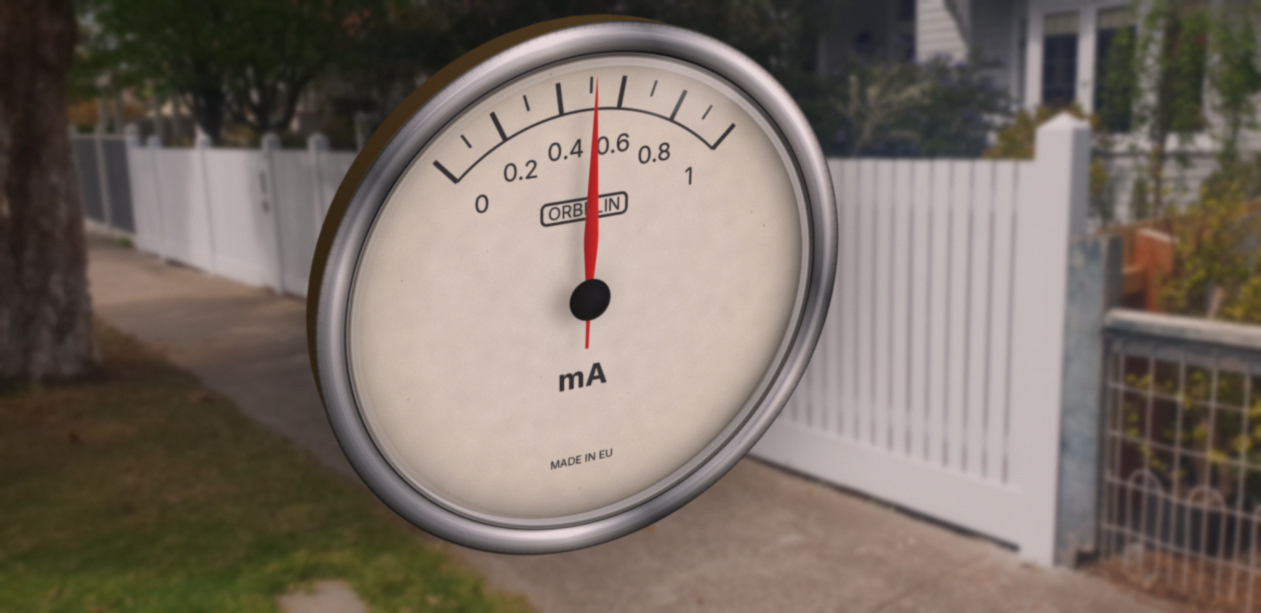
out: 0.5 mA
